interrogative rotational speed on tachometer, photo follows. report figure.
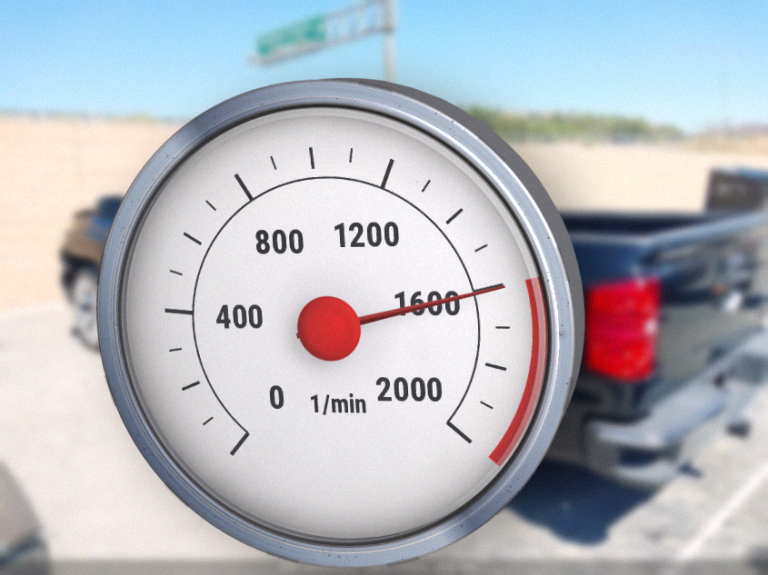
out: 1600 rpm
